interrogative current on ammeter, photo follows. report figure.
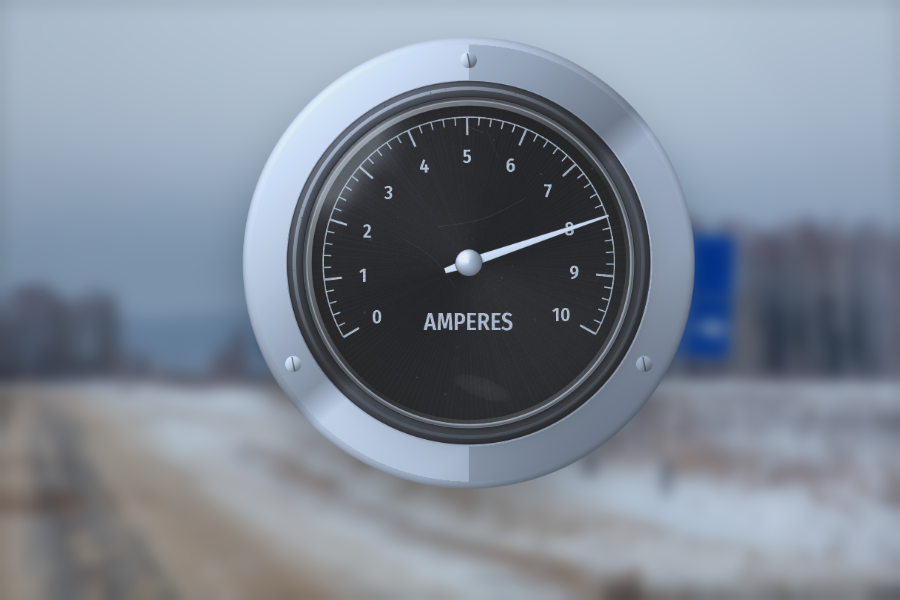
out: 8 A
